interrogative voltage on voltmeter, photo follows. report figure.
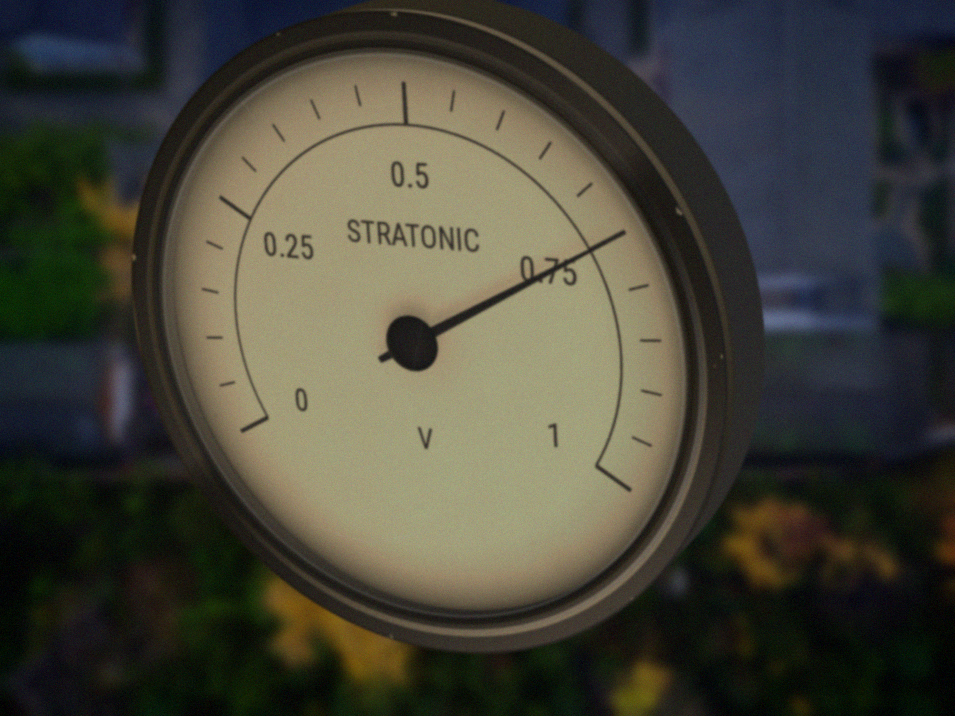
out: 0.75 V
